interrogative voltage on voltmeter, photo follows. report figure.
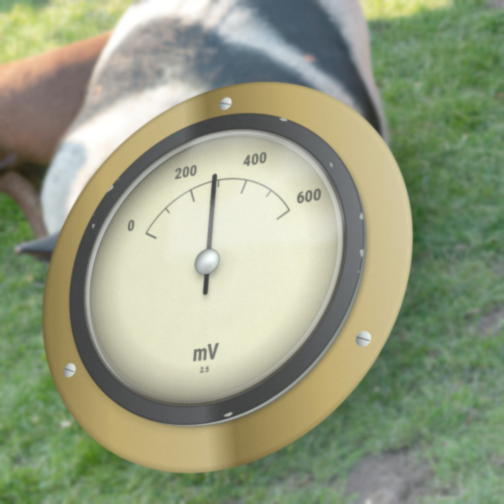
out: 300 mV
